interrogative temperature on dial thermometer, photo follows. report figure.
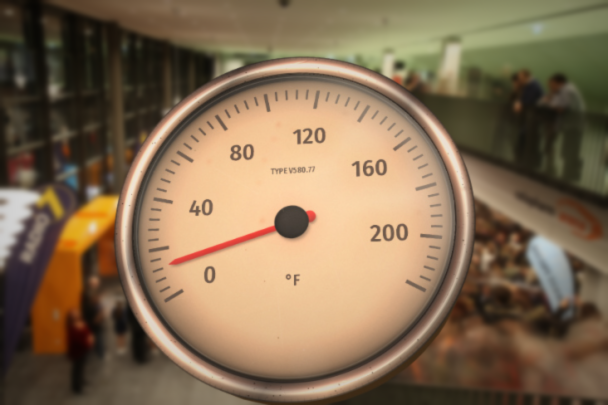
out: 12 °F
